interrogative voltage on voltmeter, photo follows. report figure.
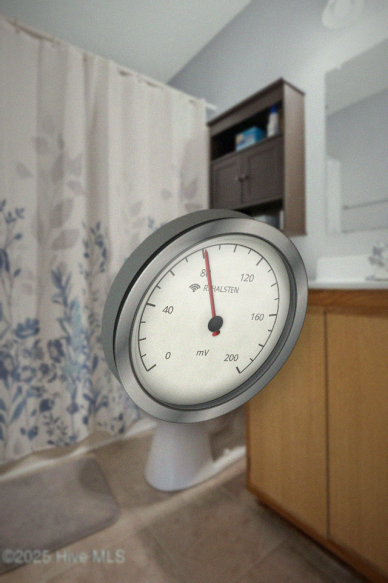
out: 80 mV
